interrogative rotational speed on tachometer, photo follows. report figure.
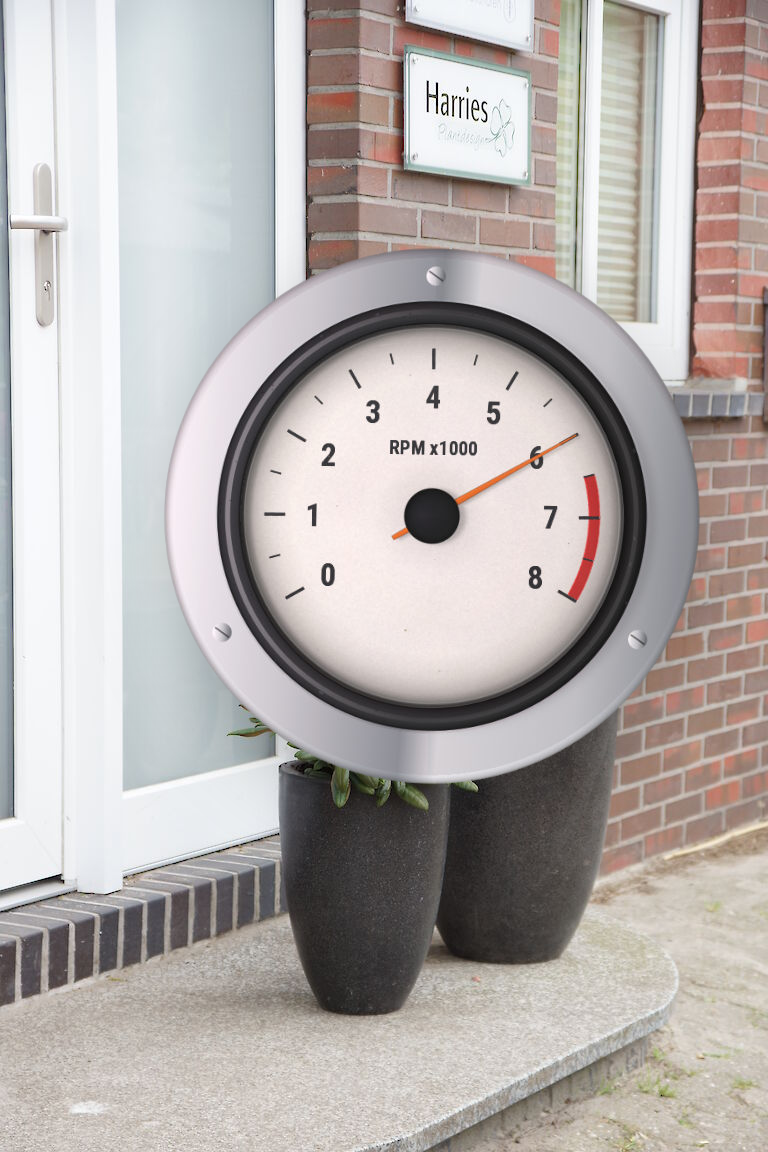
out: 6000 rpm
